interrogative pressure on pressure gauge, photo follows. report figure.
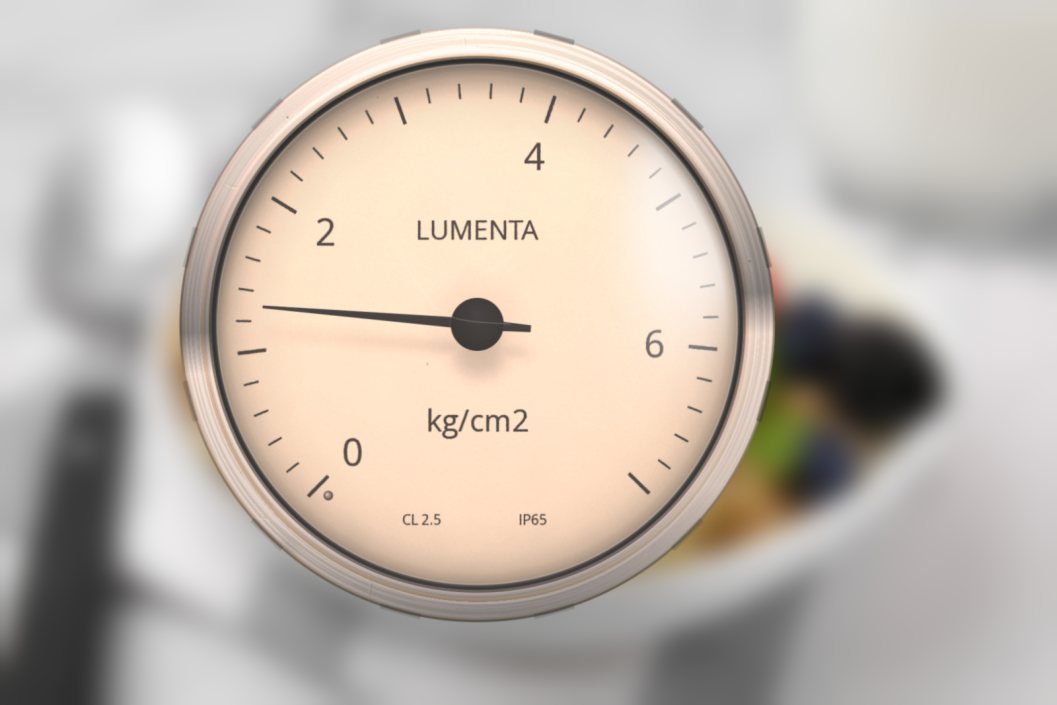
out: 1.3 kg/cm²
